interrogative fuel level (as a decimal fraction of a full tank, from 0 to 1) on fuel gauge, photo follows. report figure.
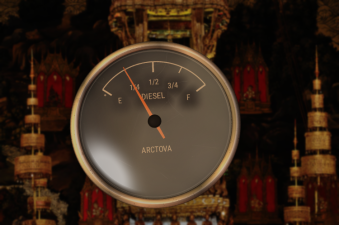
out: 0.25
